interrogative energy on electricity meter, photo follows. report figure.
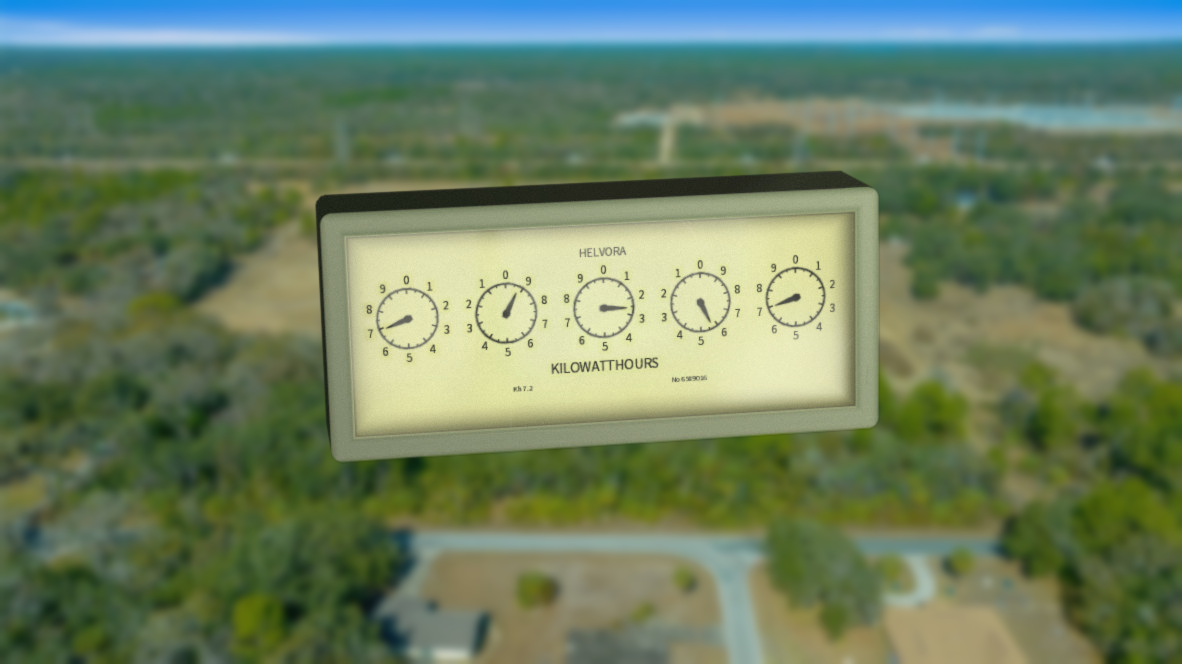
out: 69257 kWh
